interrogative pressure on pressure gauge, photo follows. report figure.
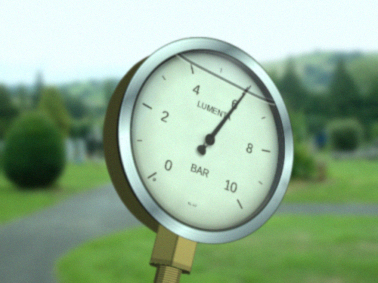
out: 6 bar
